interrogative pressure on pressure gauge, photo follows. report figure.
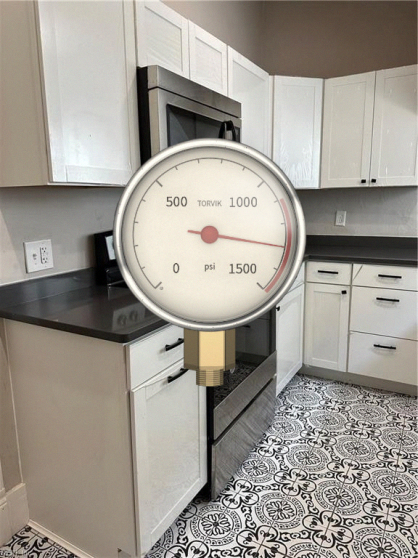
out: 1300 psi
